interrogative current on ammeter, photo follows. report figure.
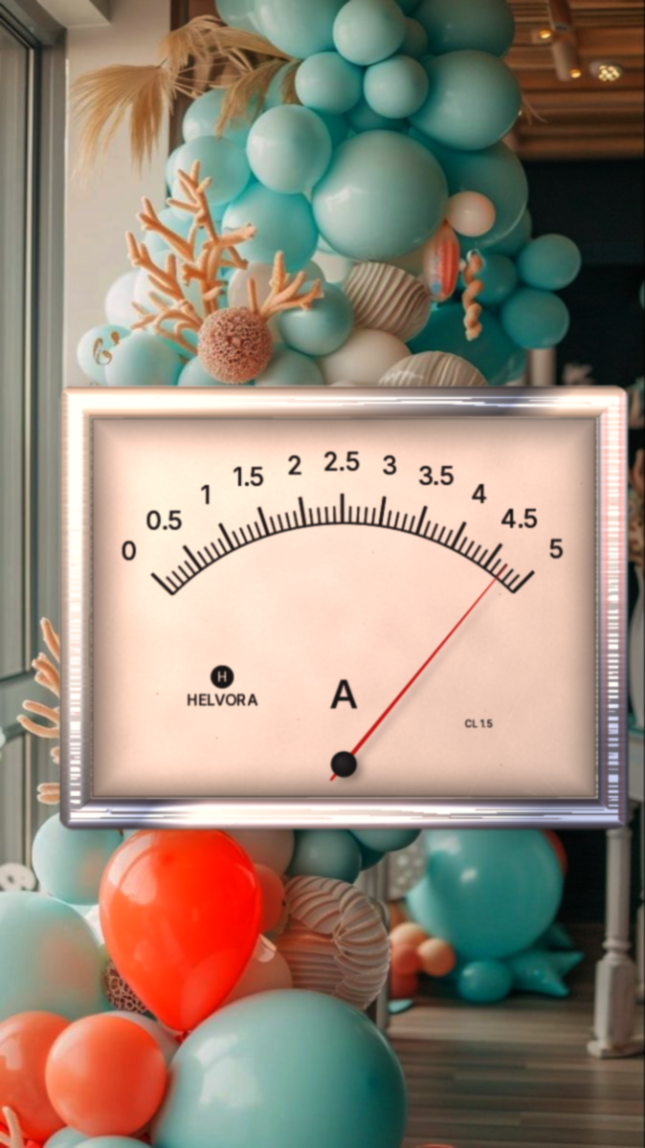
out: 4.7 A
